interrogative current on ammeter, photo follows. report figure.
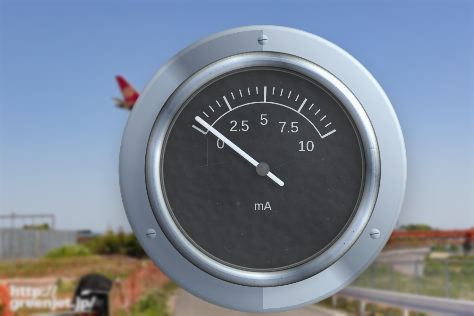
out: 0.5 mA
